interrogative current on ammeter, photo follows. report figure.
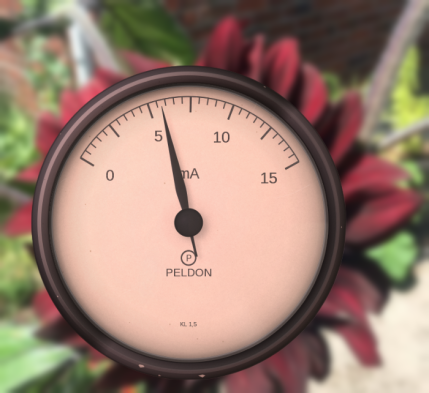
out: 5.75 mA
